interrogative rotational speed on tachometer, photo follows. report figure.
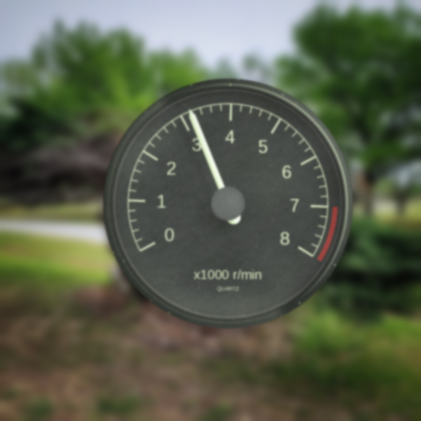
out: 3200 rpm
